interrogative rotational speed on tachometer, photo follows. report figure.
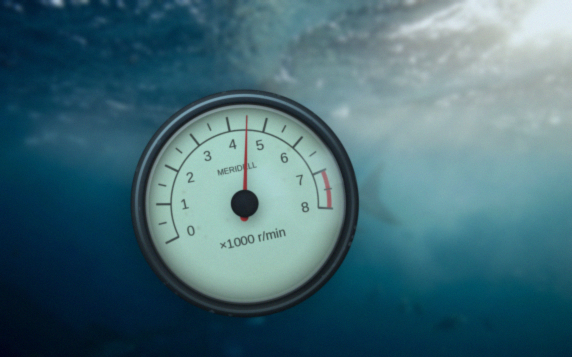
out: 4500 rpm
